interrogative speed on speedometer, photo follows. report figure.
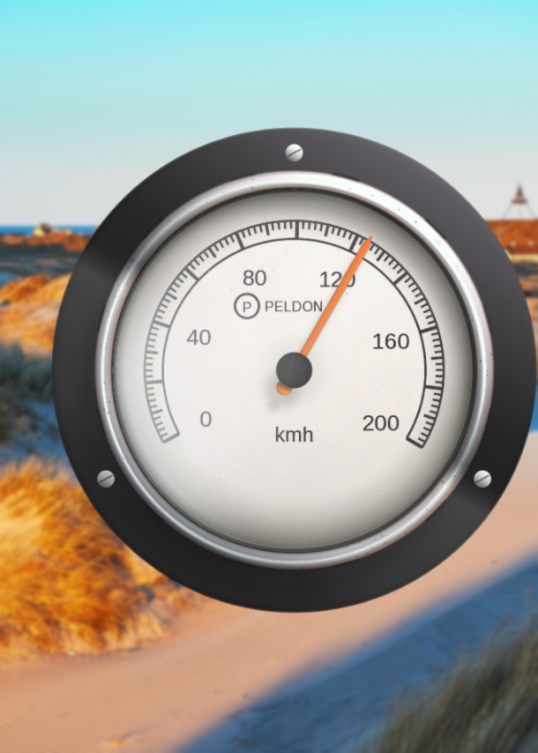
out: 124 km/h
